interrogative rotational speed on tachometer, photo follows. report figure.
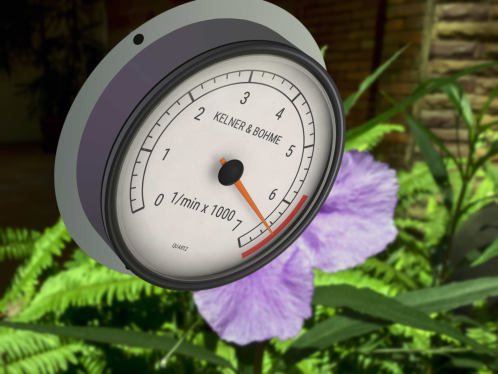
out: 6500 rpm
